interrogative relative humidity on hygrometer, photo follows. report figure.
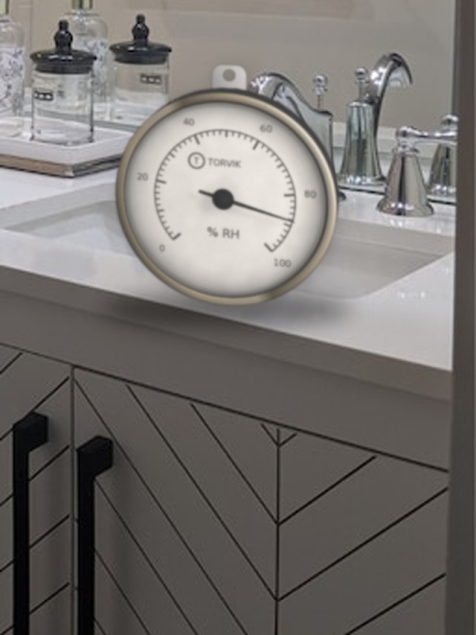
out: 88 %
